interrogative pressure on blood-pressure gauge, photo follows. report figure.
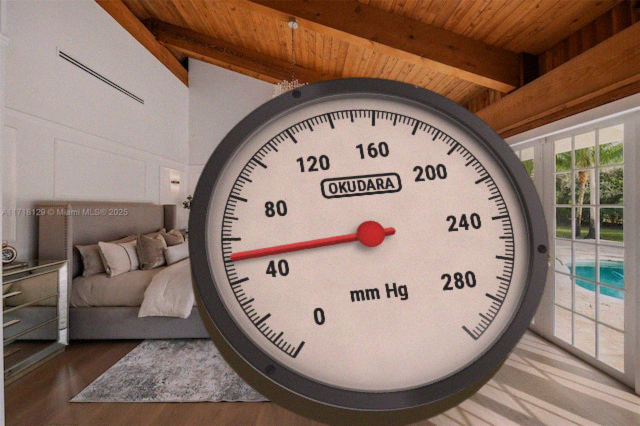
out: 50 mmHg
